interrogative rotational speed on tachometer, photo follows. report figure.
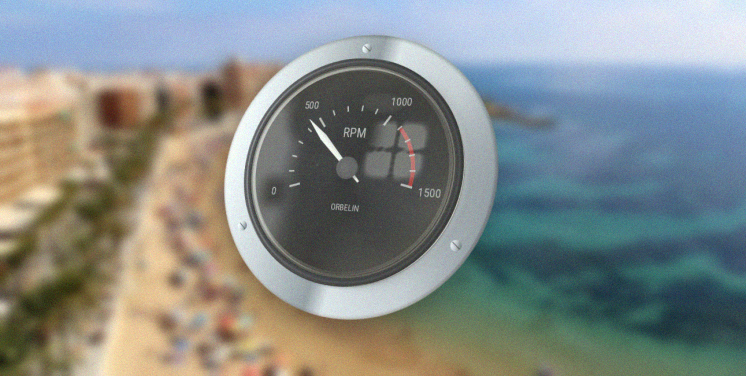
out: 450 rpm
